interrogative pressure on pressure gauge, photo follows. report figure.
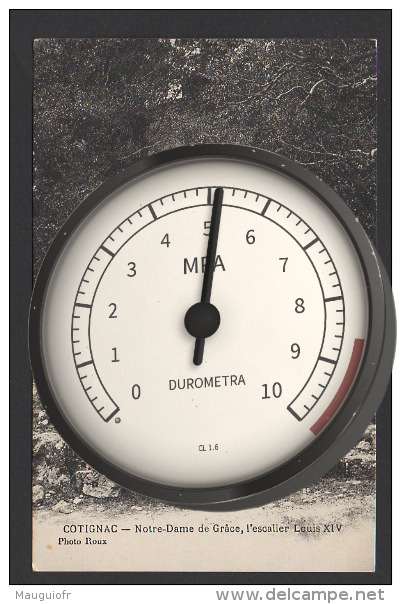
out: 5.2 MPa
